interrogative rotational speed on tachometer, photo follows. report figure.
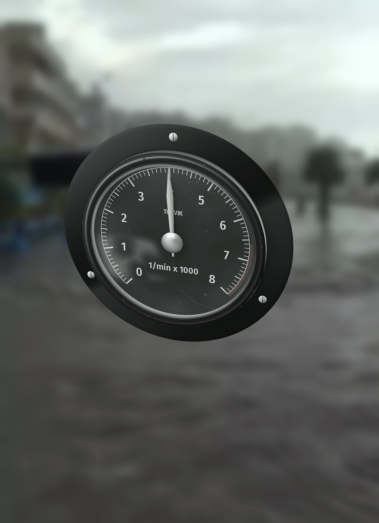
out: 4000 rpm
